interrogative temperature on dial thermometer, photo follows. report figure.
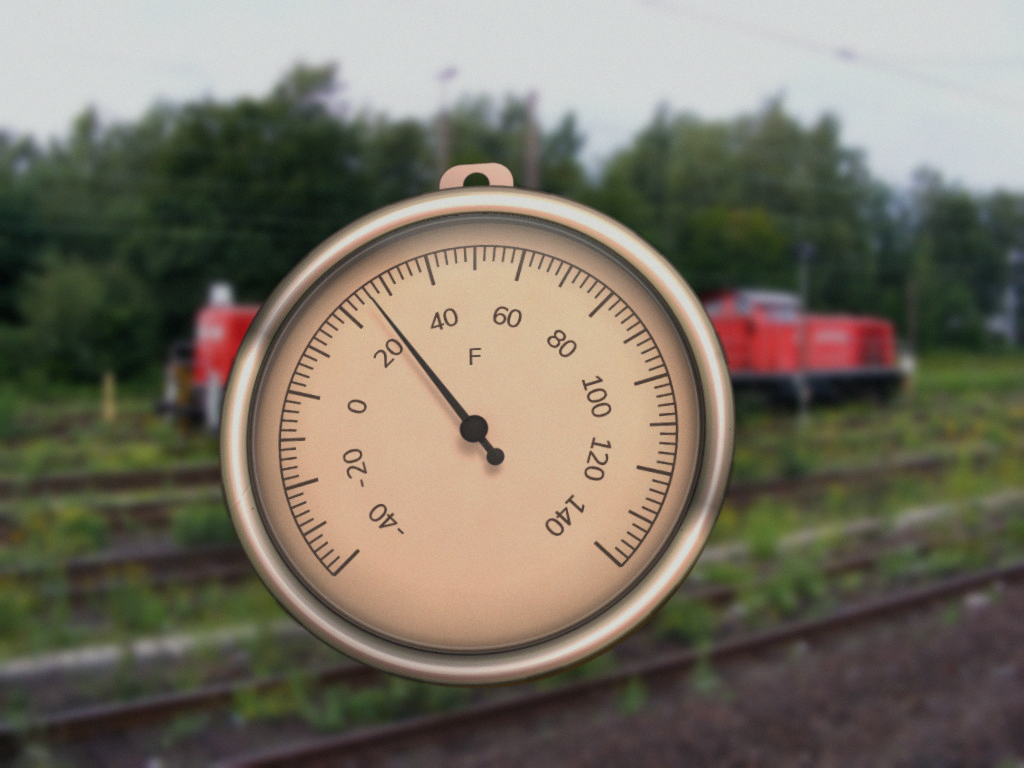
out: 26 °F
